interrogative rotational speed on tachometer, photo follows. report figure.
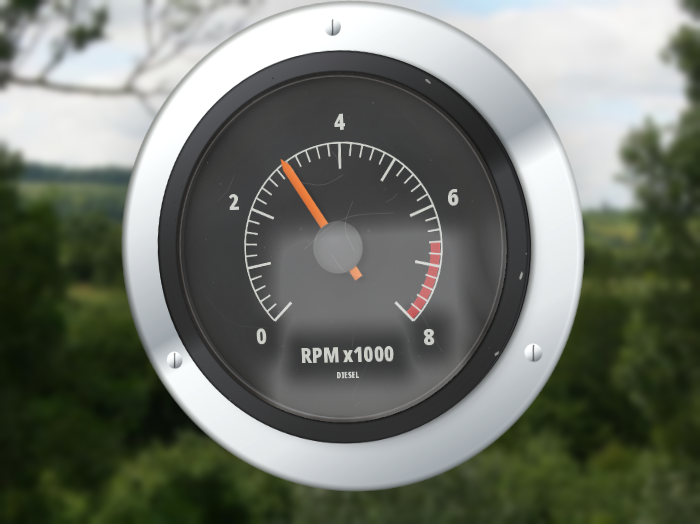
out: 3000 rpm
